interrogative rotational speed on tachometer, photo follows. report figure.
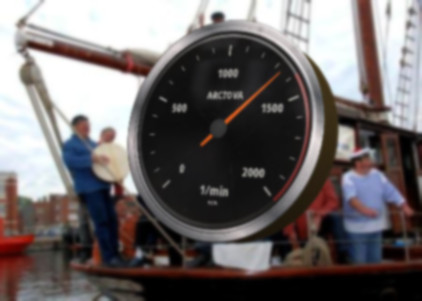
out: 1350 rpm
